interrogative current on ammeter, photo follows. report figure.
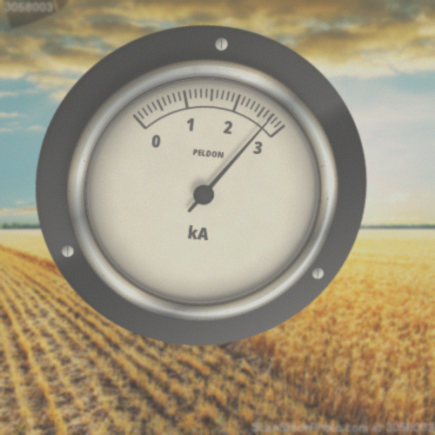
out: 2.7 kA
